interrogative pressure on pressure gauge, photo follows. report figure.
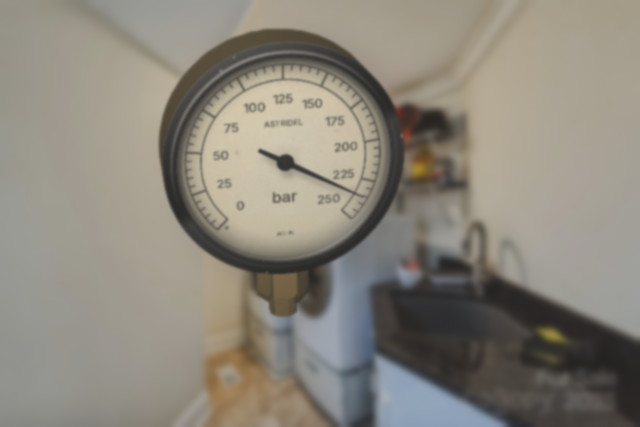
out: 235 bar
